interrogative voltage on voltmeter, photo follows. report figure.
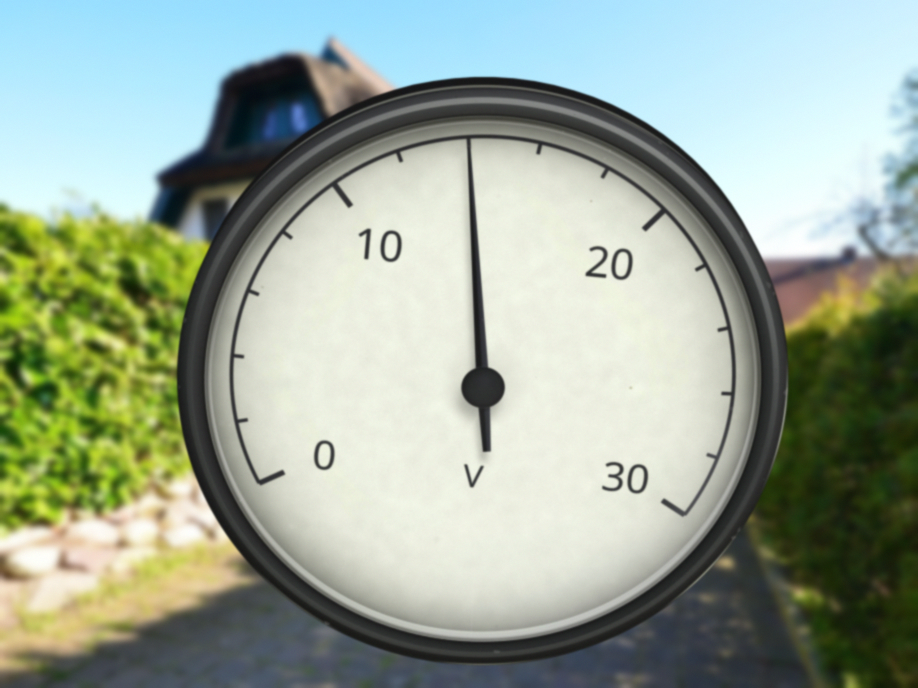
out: 14 V
